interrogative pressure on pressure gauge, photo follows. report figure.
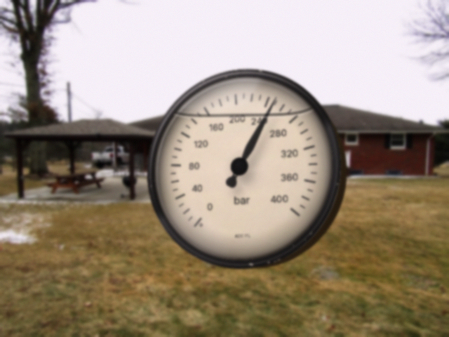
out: 250 bar
